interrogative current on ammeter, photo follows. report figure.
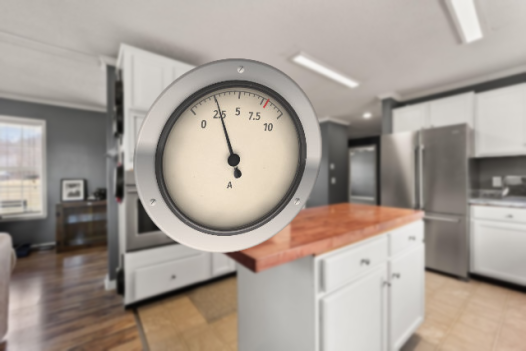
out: 2.5 A
